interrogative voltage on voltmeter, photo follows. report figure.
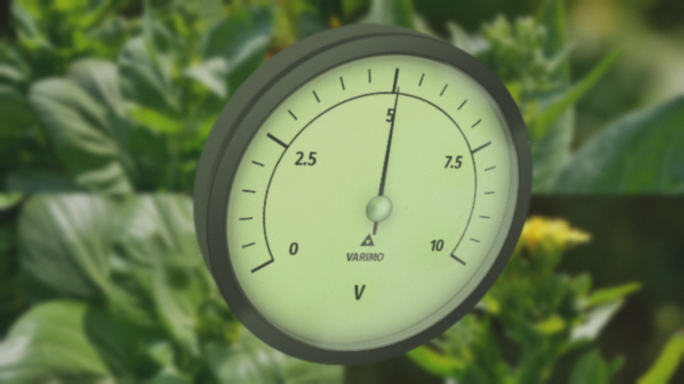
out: 5 V
